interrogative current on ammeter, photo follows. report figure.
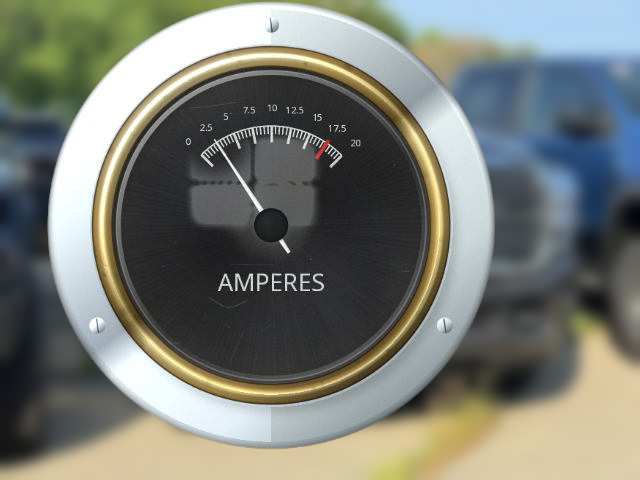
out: 2.5 A
